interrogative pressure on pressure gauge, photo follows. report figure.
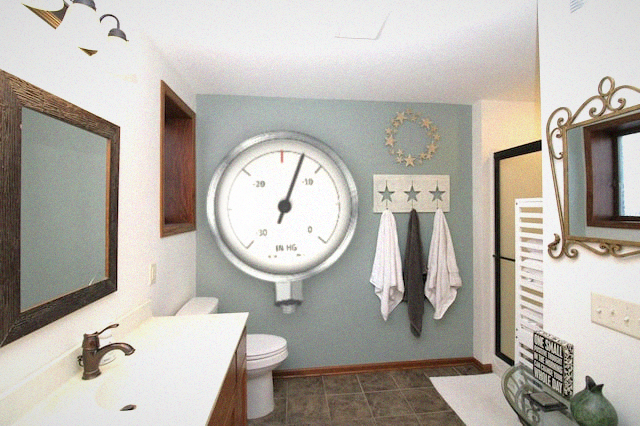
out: -12.5 inHg
